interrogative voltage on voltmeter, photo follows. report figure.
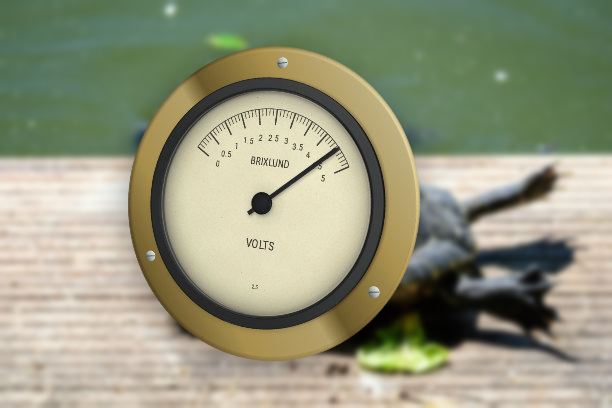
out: 4.5 V
